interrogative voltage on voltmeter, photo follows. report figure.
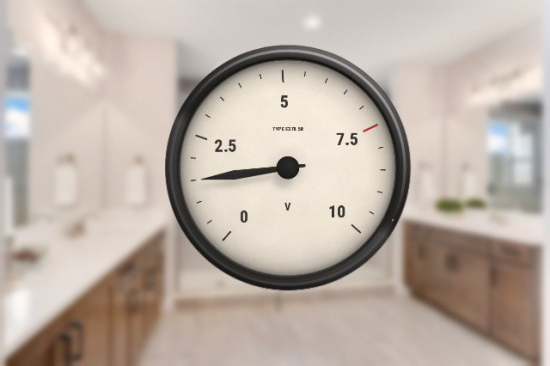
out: 1.5 V
